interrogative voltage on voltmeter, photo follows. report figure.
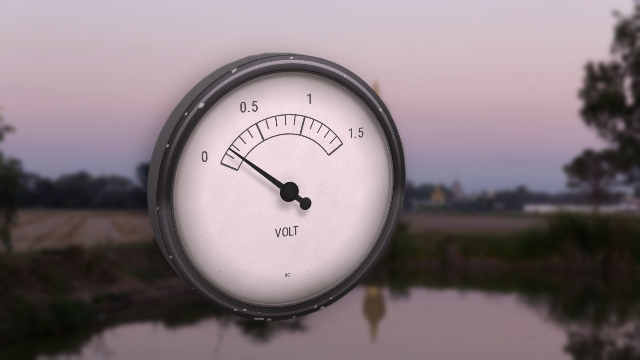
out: 0.15 V
